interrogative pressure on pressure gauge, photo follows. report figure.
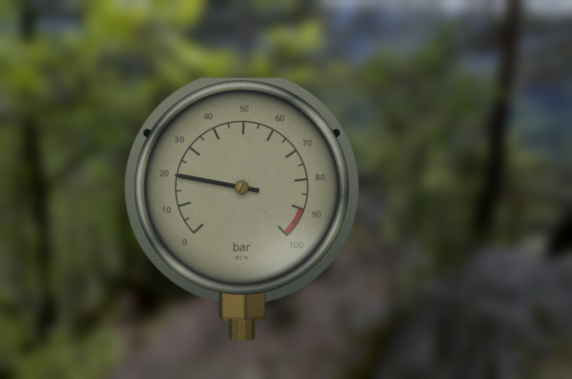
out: 20 bar
